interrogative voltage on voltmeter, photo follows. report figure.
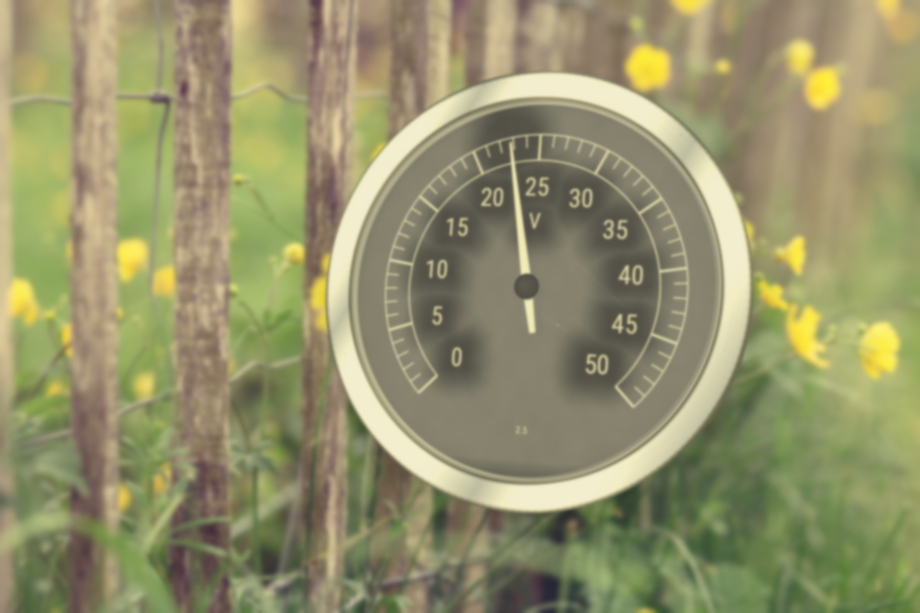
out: 23 V
